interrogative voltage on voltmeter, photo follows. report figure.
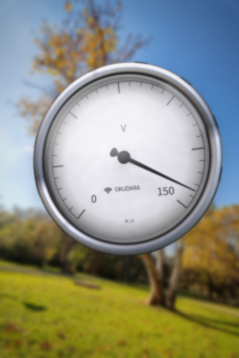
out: 142.5 V
